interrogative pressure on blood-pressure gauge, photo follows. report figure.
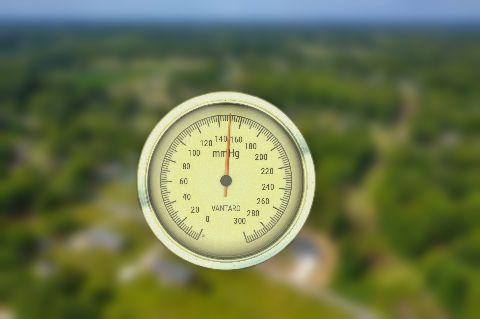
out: 150 mmHg
